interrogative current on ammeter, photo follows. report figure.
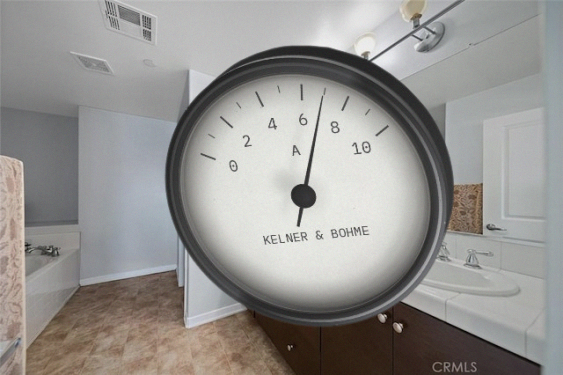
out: 7 A
